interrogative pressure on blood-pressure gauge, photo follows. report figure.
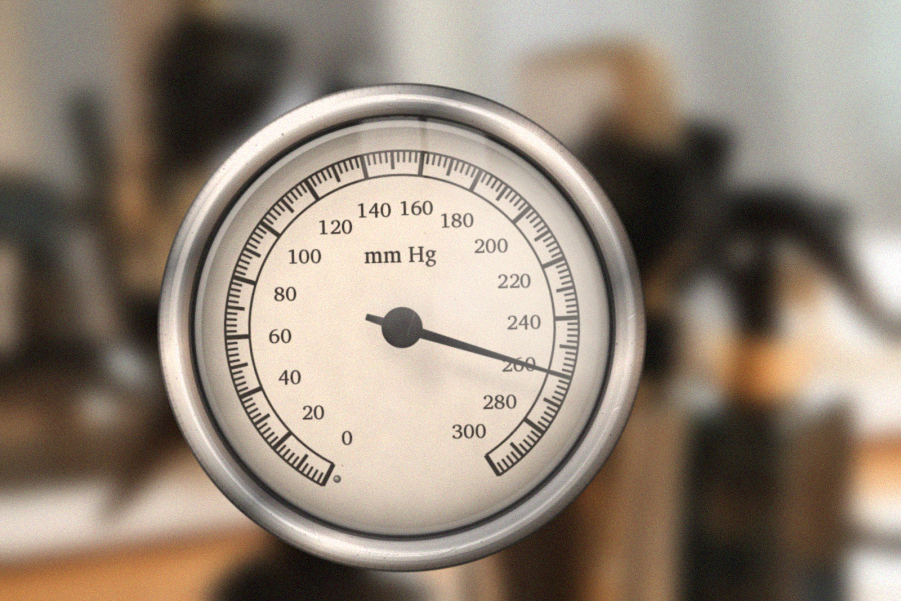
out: 260 mmHg
